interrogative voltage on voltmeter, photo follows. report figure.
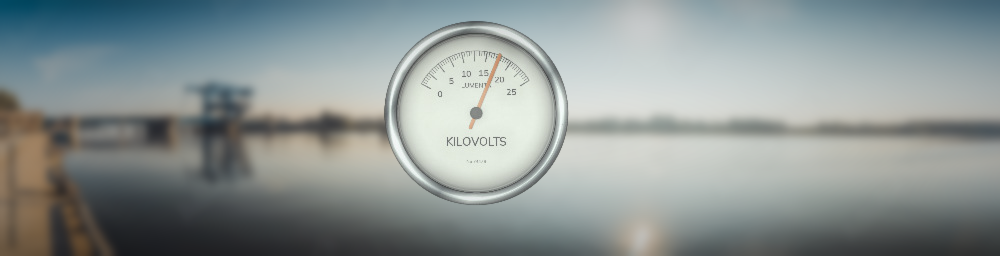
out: 17.5 kV
